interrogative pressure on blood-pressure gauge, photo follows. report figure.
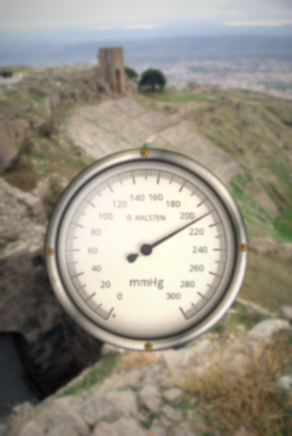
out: 210 mmHg
